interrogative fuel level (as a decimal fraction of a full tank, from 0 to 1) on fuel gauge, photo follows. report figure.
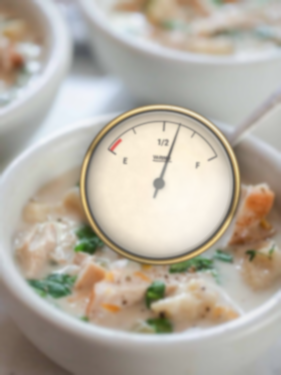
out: 0.625
